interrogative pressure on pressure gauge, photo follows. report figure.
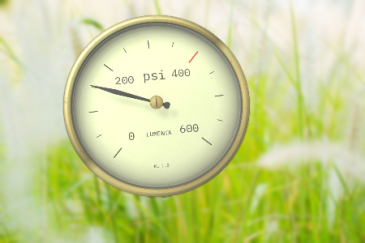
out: 150 psi
